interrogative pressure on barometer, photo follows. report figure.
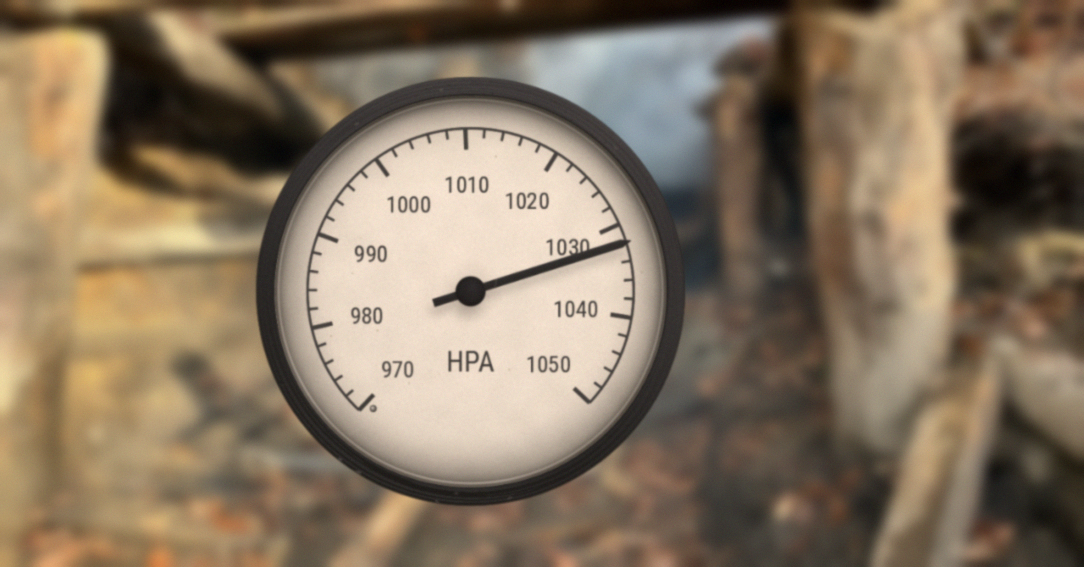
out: 1032 hPa
